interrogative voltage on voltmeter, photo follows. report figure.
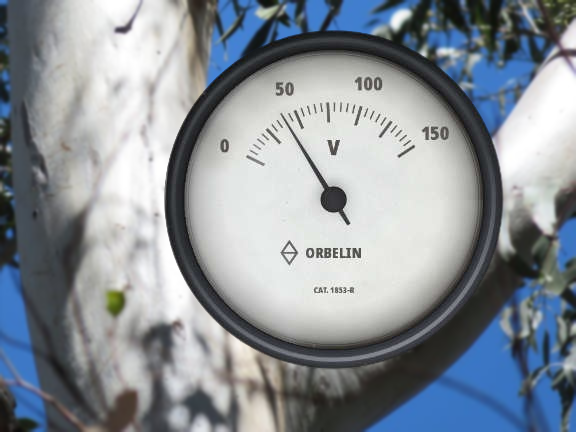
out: 40 V
